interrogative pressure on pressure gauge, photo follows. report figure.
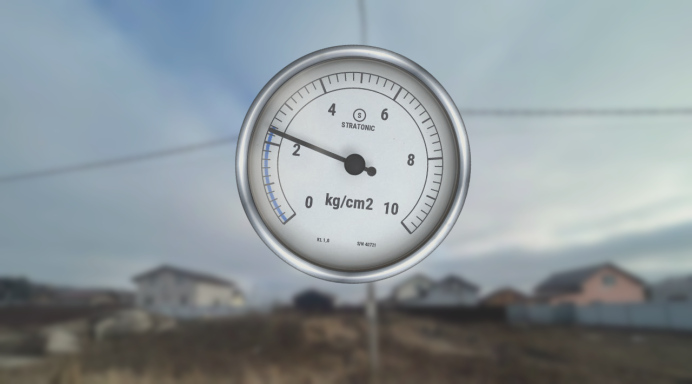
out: 2.3 kg/cm²
